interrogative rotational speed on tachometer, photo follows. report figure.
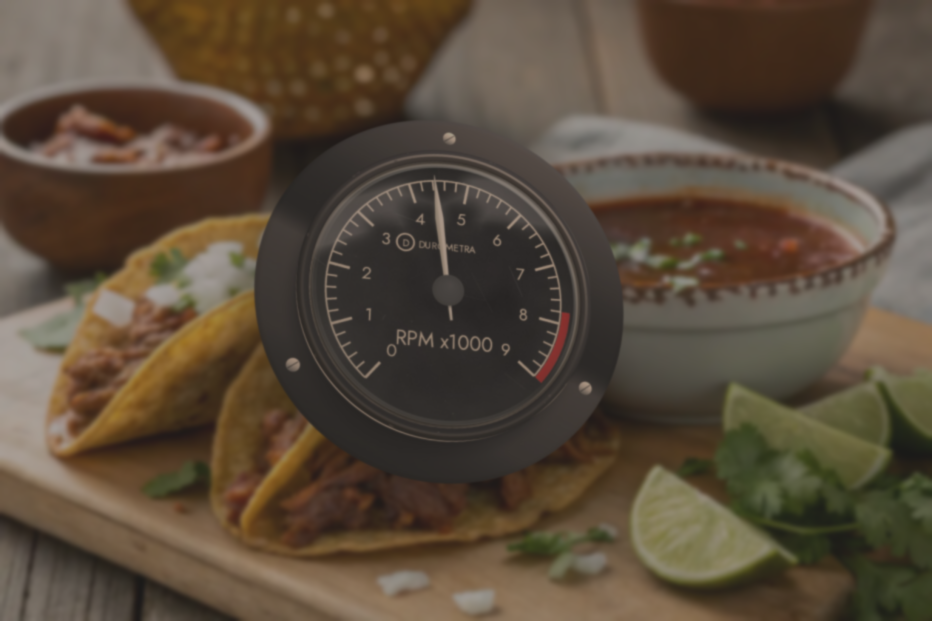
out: 4400 rpm
